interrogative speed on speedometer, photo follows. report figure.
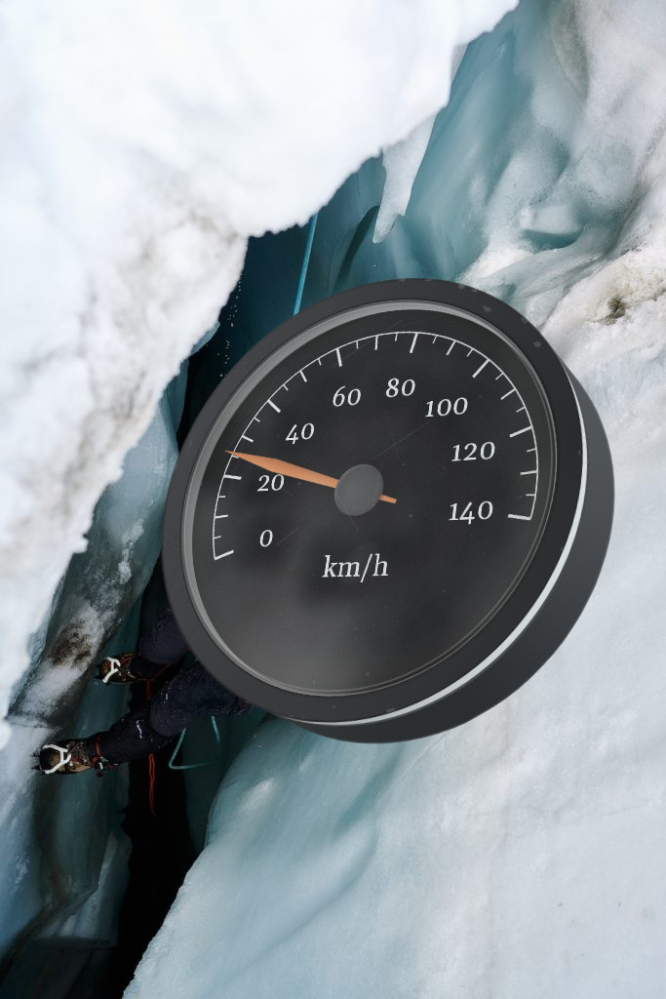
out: 25 km/h
